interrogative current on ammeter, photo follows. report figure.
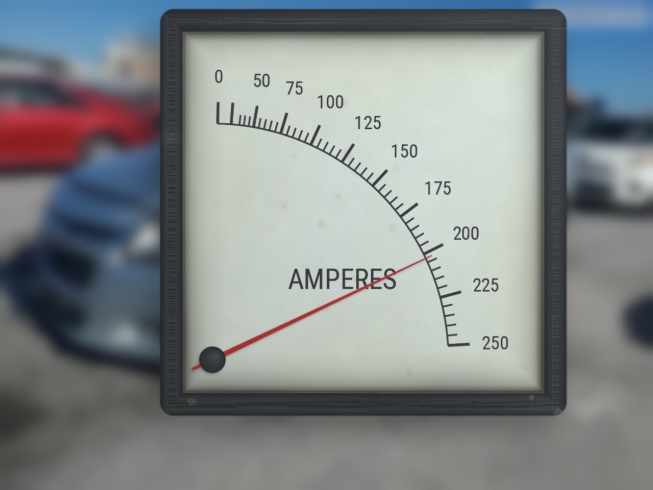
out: 202.5 A
